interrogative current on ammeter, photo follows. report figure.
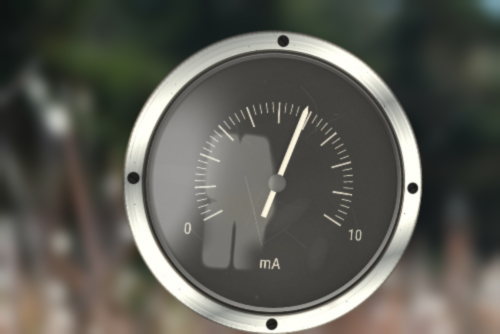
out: 5.8 mA
